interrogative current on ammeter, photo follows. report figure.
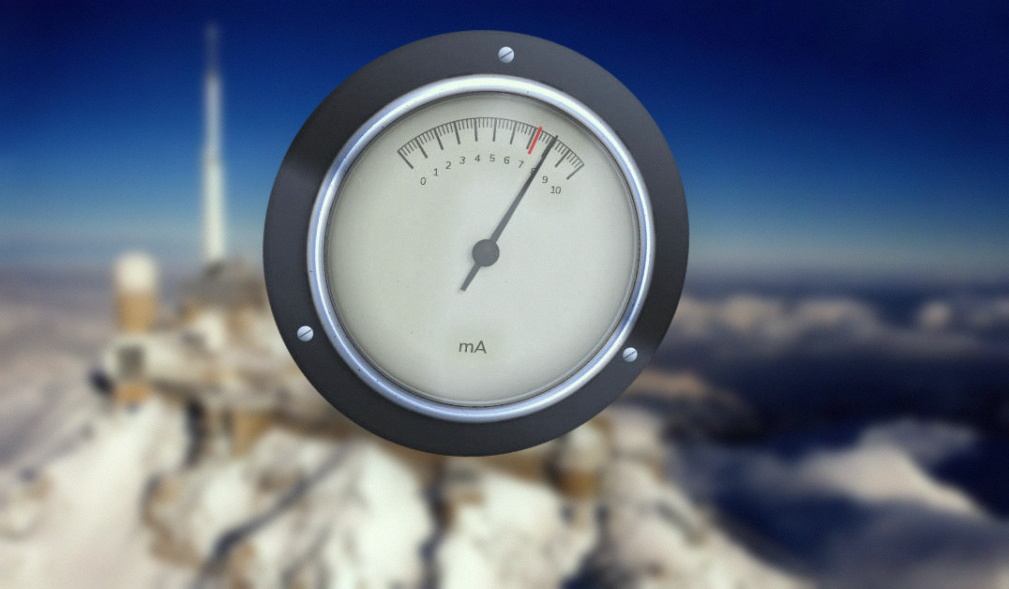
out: 8 mA
